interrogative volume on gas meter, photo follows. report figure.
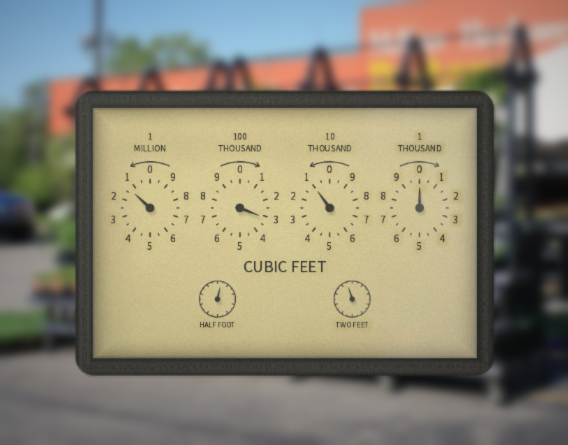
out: 131000 ft³
